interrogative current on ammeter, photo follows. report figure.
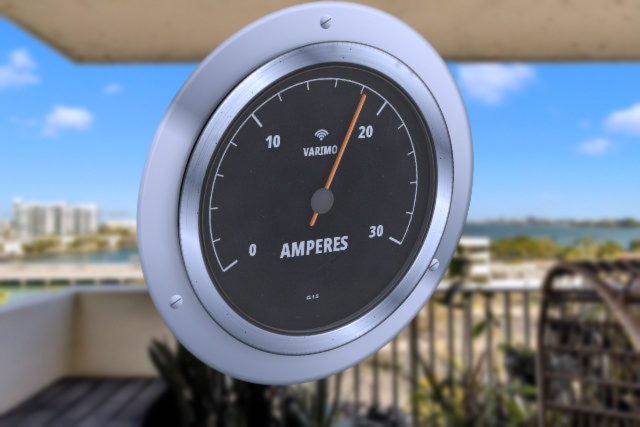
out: 18 A
